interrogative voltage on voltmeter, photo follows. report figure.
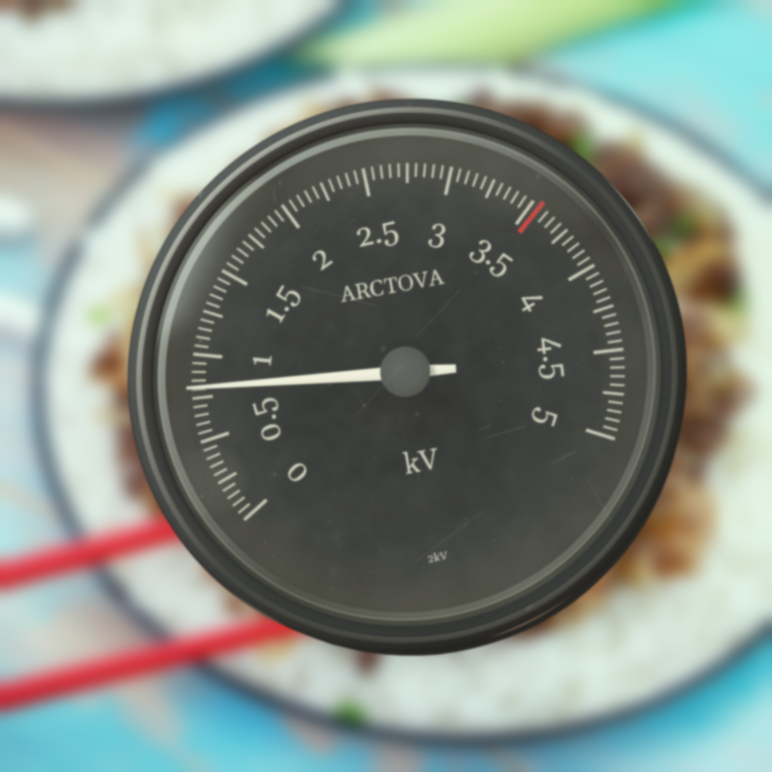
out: 0.8 kV
